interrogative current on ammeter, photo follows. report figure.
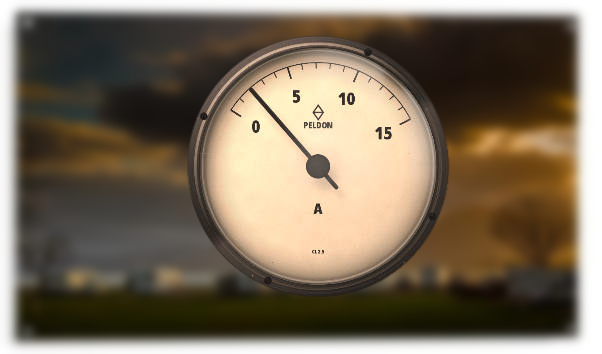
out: 2 A
